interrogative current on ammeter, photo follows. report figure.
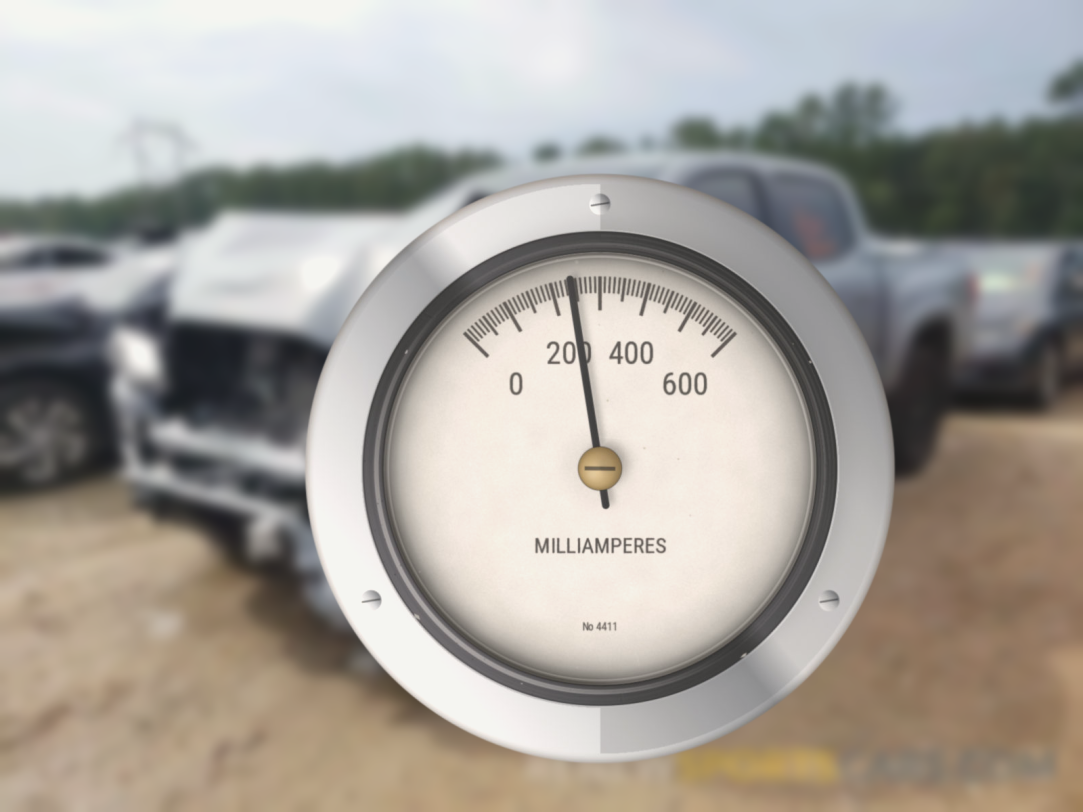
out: 240 mA
